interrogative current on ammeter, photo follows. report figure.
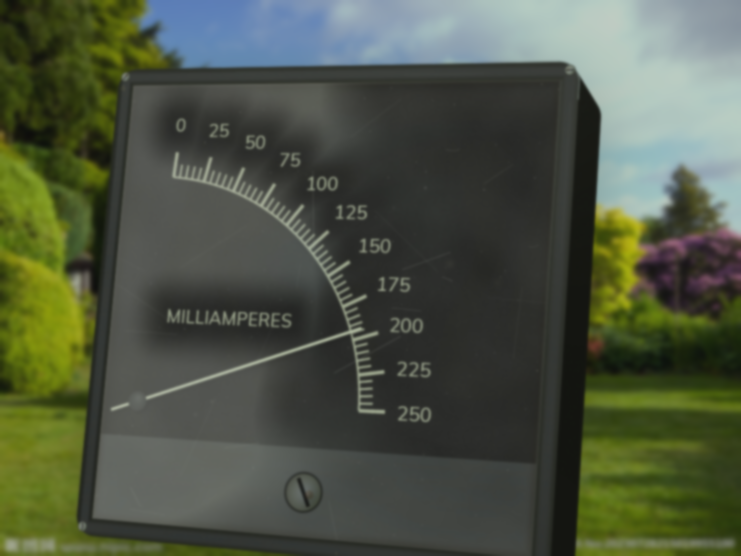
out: 195 mA
